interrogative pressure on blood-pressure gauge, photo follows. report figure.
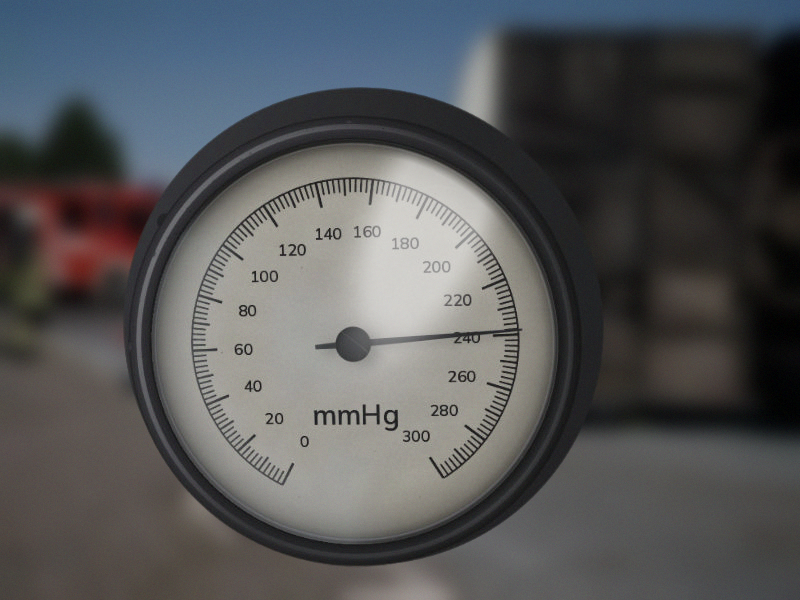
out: 238 mmHg
